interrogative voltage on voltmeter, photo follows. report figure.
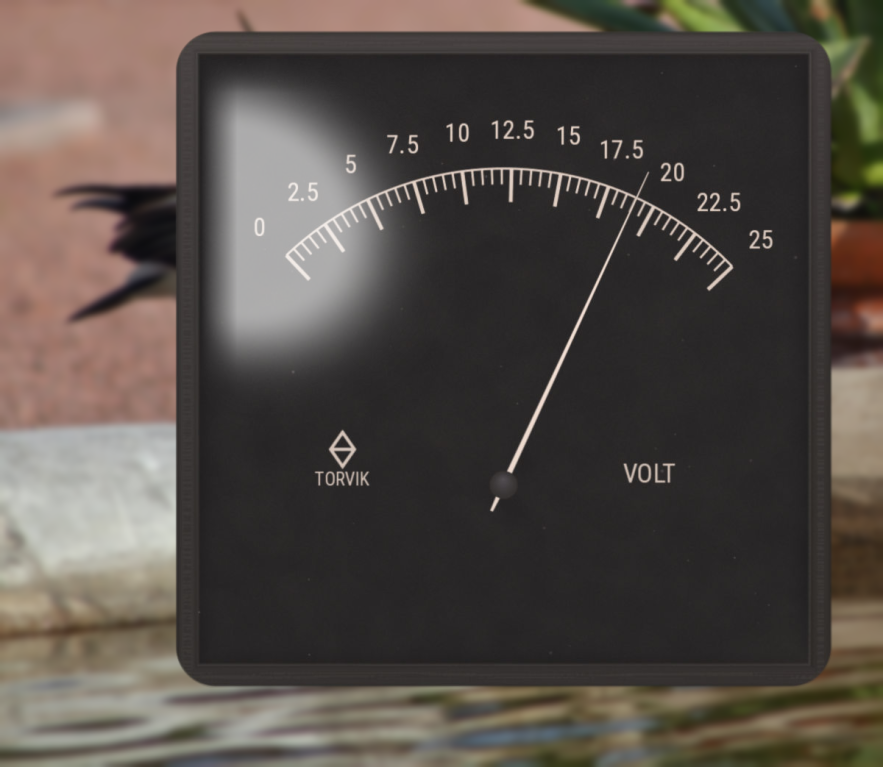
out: 19 V
